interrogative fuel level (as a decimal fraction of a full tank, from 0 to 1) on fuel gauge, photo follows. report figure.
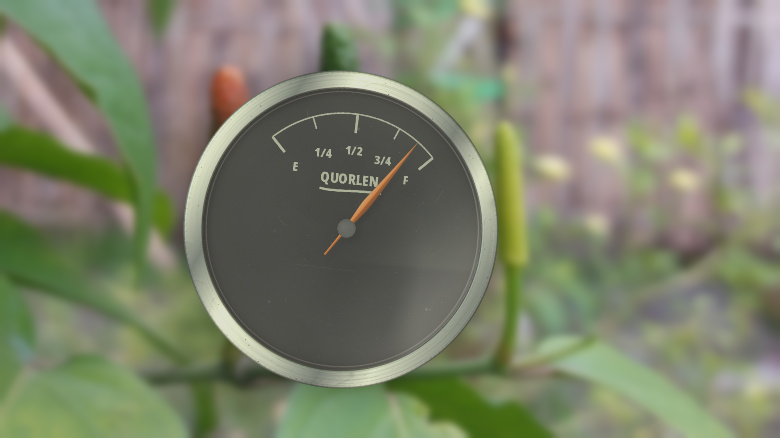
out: 0.875
